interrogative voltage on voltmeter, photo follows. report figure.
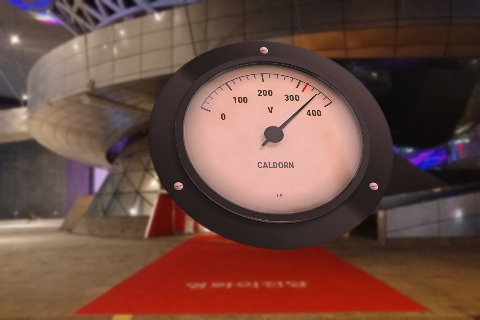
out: 360 V
